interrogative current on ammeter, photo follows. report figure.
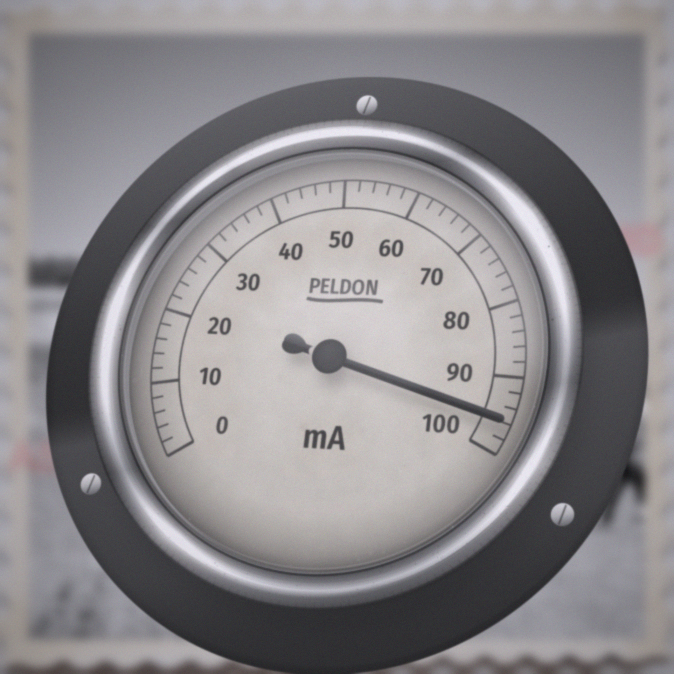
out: 96 mA
